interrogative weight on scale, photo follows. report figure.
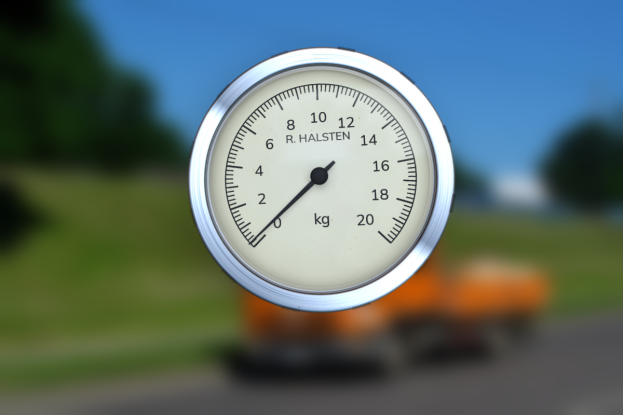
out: 0.2 kg
